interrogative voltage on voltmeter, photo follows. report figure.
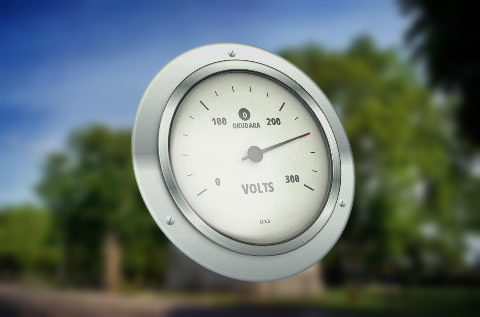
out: 240 V
